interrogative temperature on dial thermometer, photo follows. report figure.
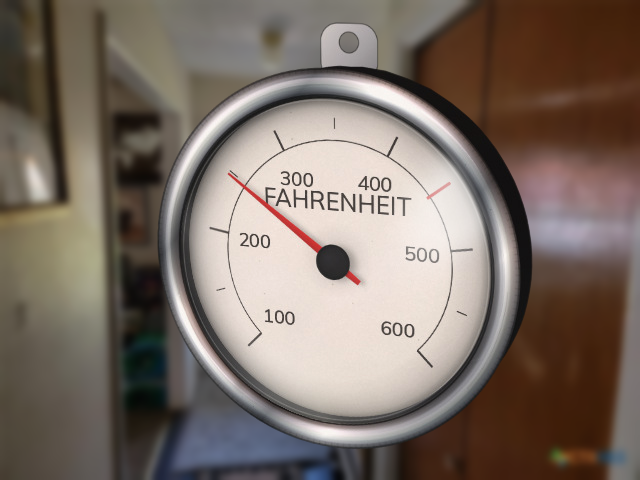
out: 250 °F
